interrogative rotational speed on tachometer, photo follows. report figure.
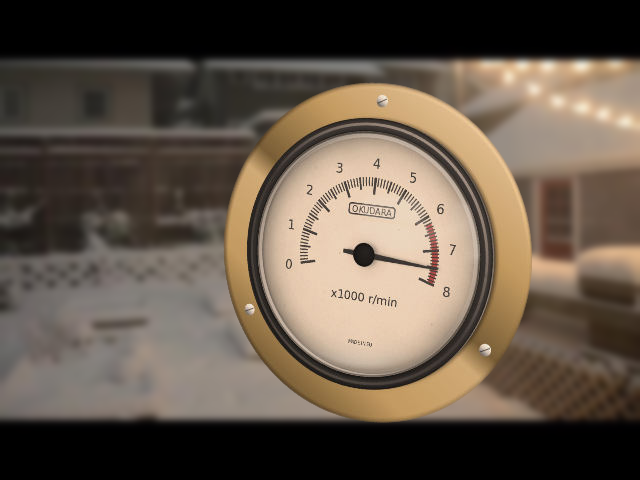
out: 7500 rpm
